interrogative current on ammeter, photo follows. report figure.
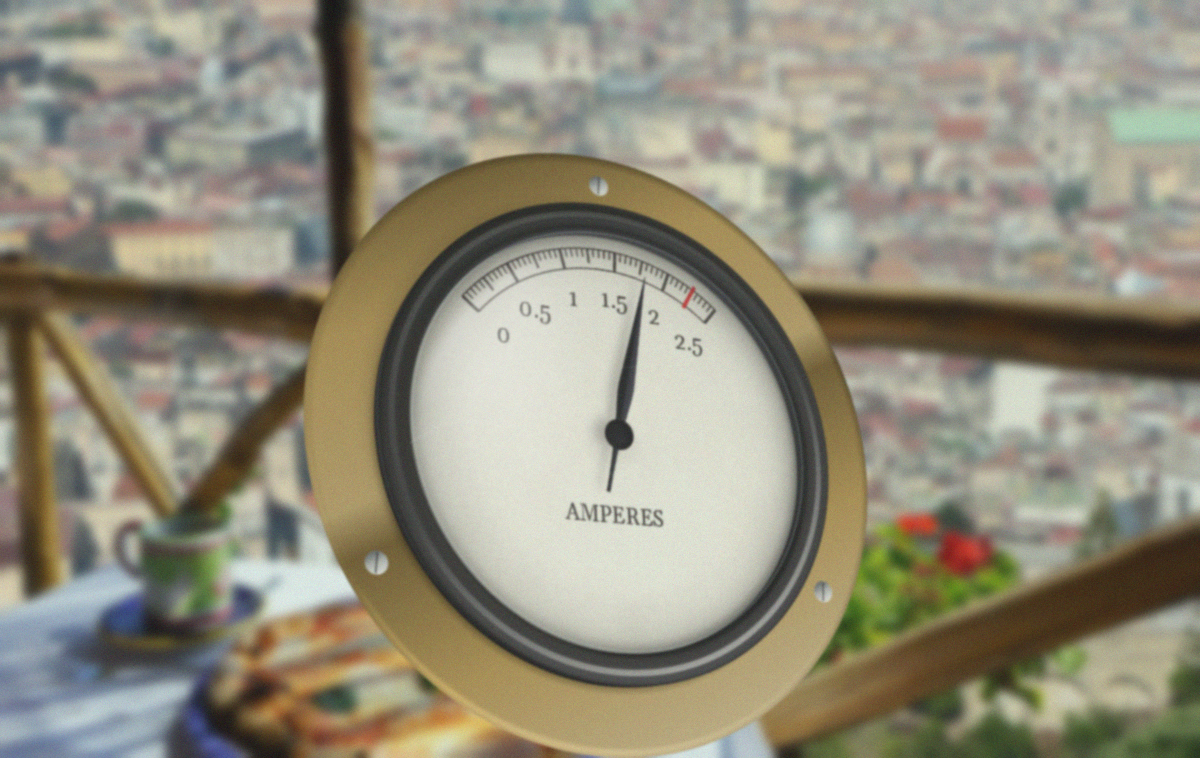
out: 1.75 A
